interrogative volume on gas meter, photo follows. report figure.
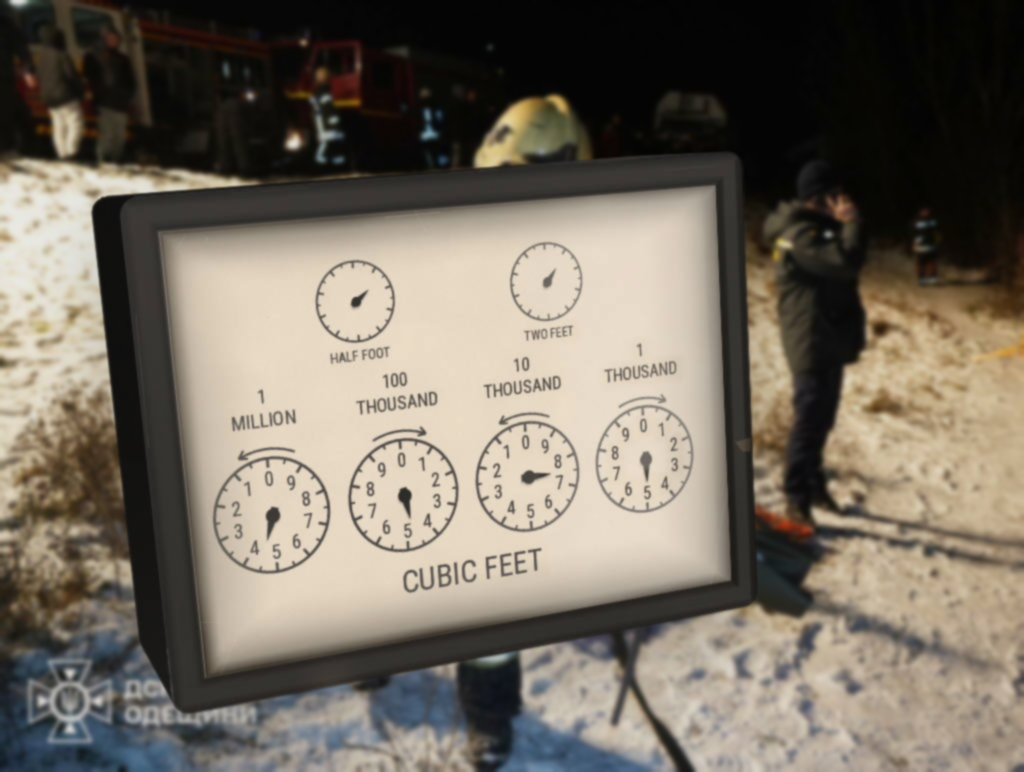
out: 447500 ft³
